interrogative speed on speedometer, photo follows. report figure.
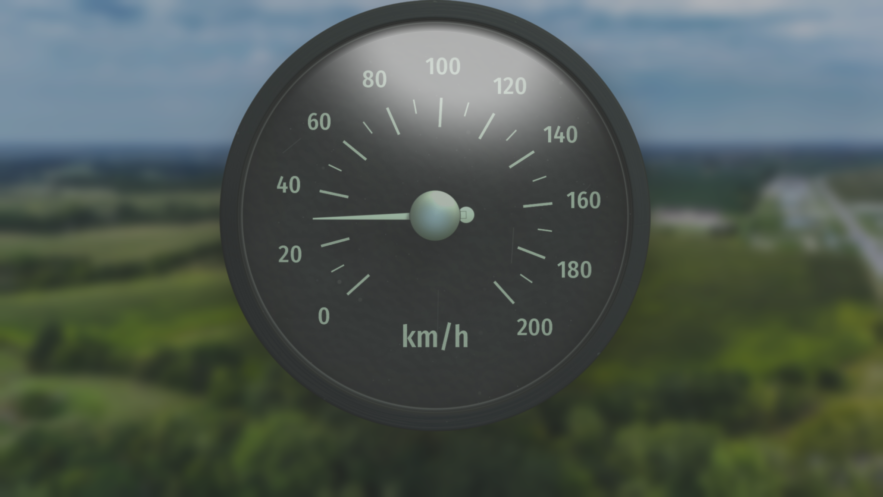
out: 30 km/h
